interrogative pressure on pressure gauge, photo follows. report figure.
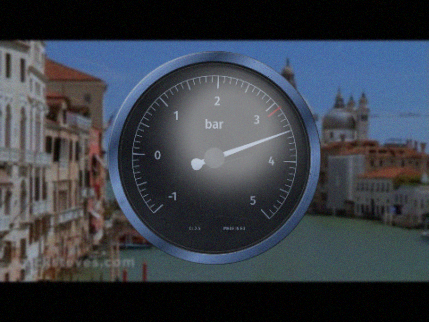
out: 3.5 bar
